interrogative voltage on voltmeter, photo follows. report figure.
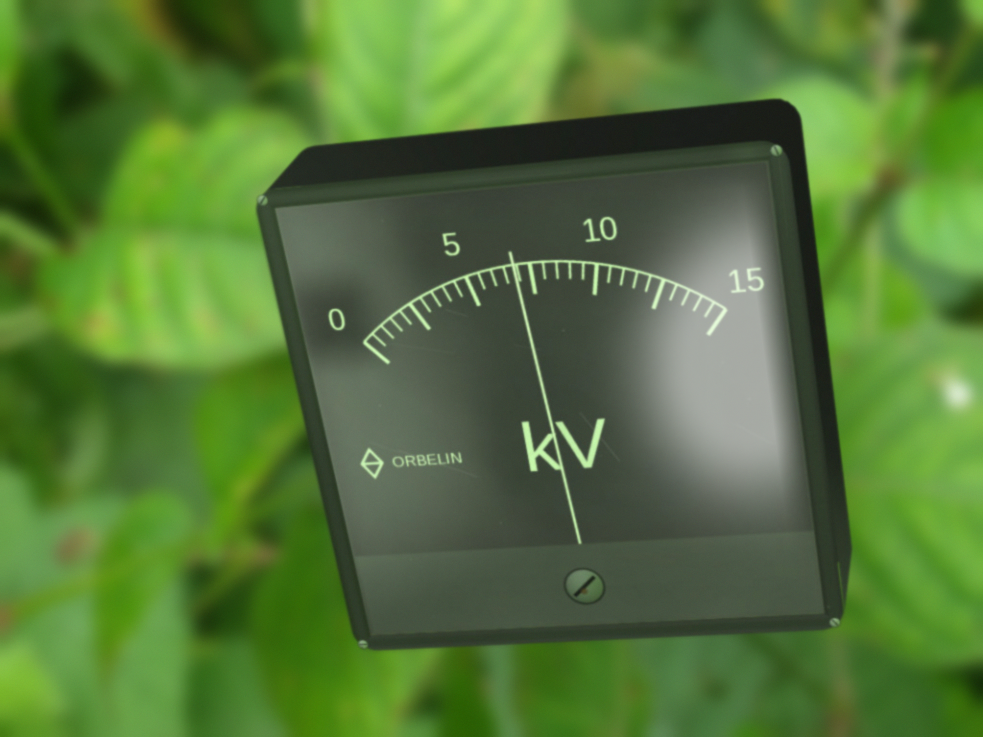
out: 7 kV
